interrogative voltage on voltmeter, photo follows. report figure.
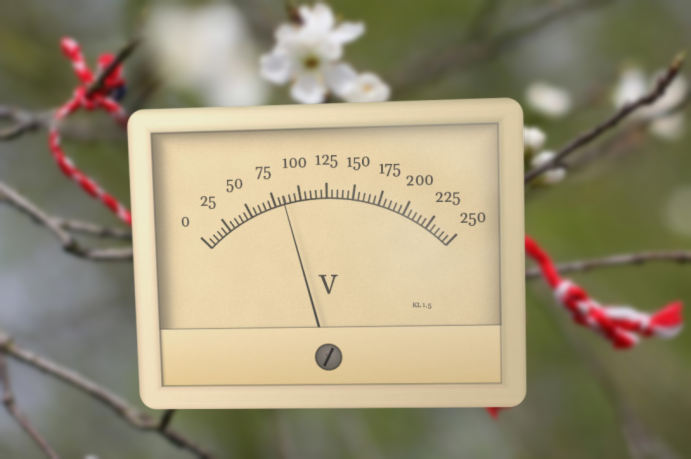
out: 85 V
